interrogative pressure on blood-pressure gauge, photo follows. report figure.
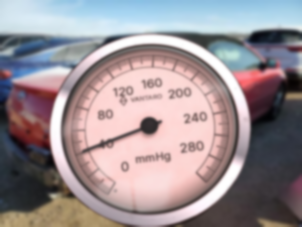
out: 40 mmHg
